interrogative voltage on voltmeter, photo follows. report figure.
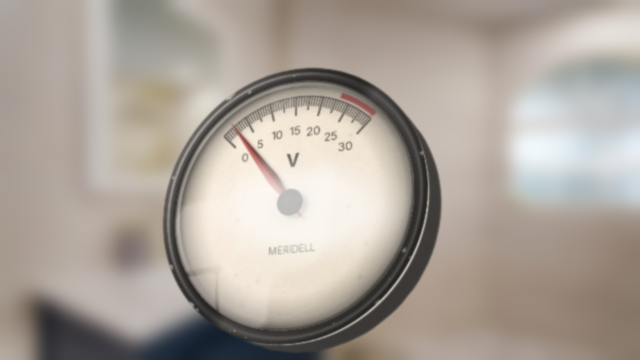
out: 2.5 V
